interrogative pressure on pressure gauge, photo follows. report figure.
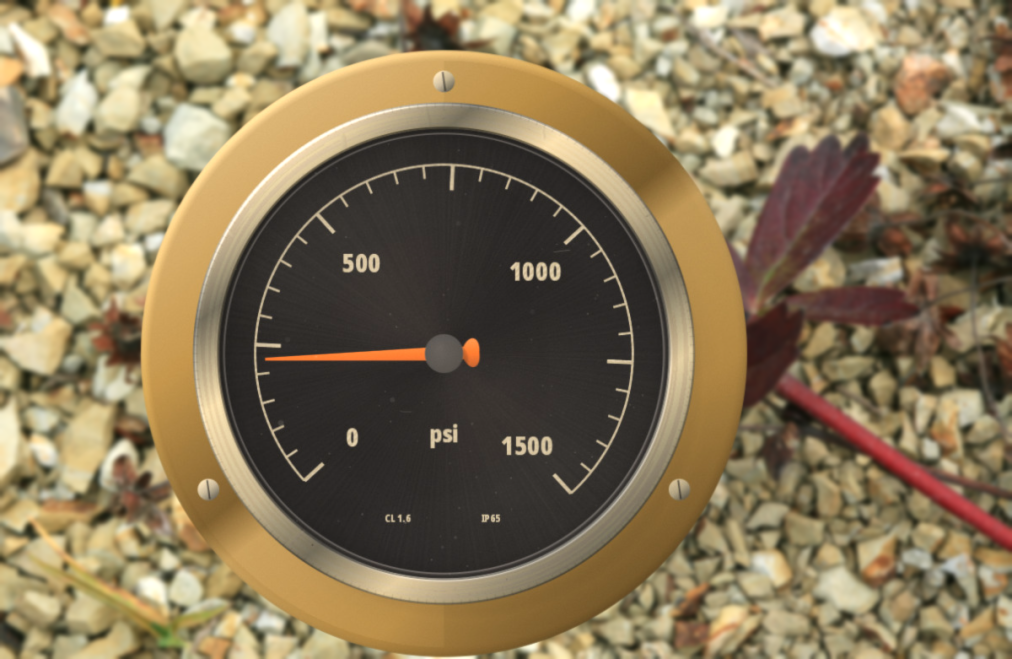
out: 225 psi
